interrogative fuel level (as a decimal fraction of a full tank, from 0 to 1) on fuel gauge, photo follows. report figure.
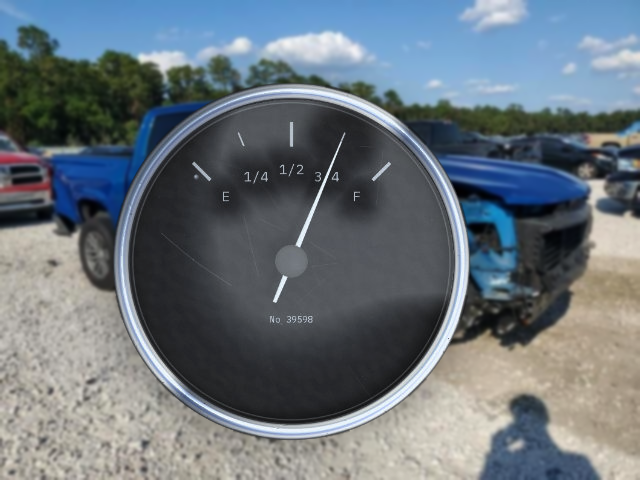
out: 0.75
